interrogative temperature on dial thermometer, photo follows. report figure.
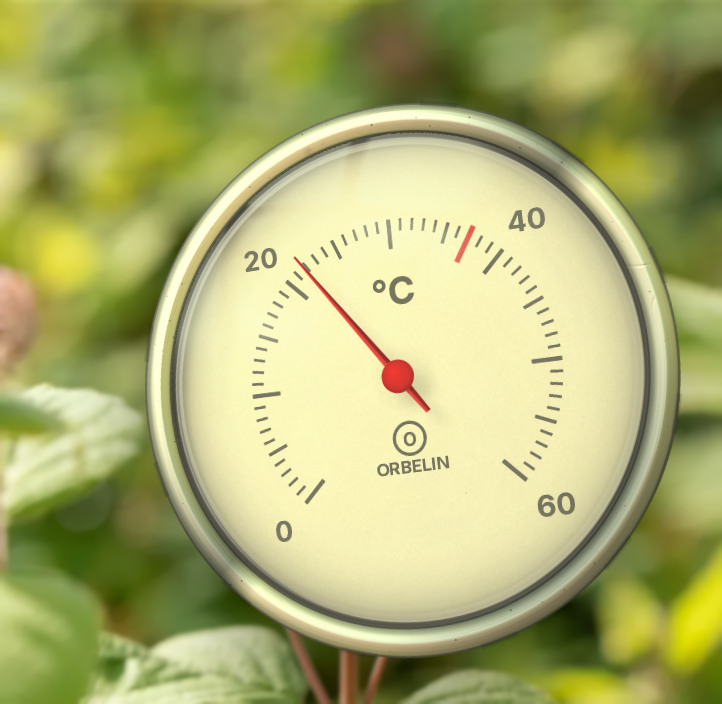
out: 22 °C
